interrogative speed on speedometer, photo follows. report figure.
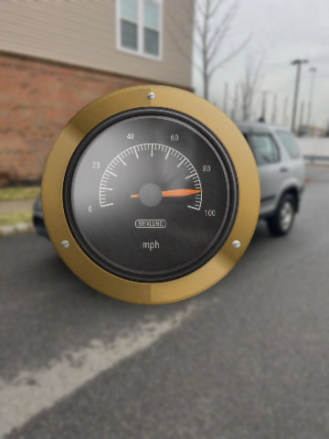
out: 90 mph
